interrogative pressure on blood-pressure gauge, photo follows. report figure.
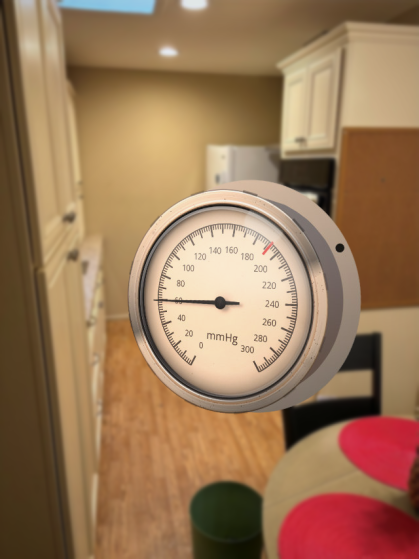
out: 60 mmHg
